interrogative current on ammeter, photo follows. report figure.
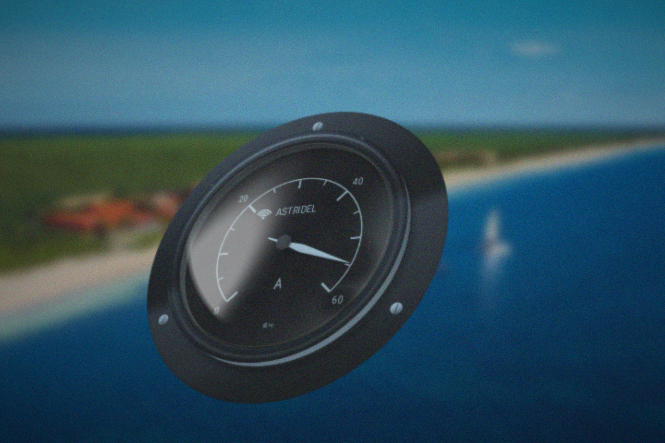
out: 55 A
